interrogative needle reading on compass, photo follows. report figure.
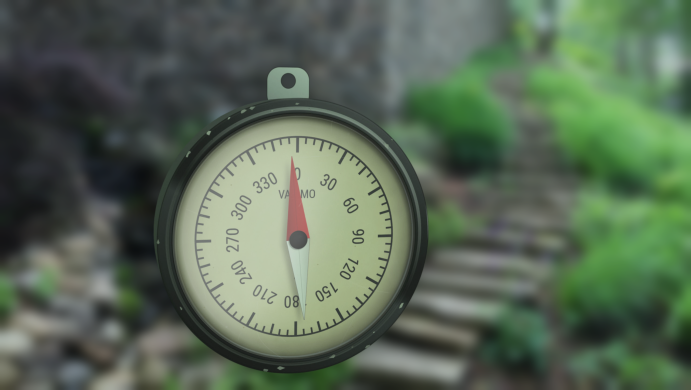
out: 355 °
